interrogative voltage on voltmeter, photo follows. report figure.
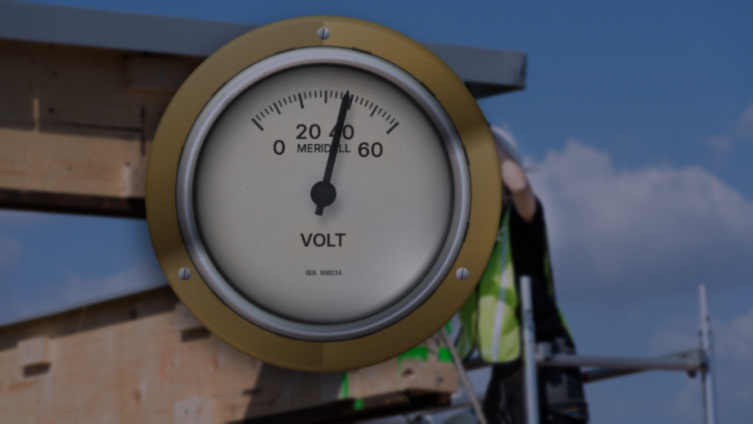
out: 38 V
